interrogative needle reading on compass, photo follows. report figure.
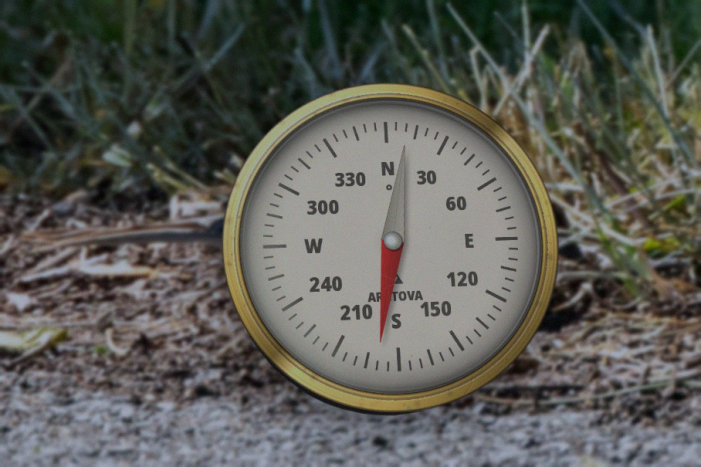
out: 190 °
